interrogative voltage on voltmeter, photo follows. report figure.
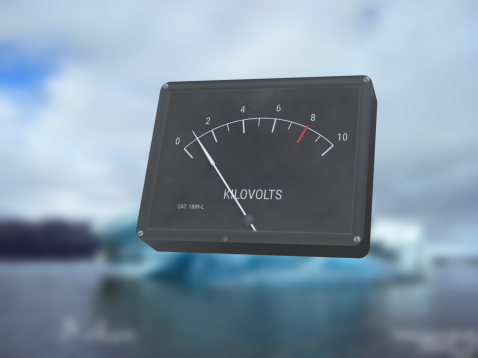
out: 1 kV
